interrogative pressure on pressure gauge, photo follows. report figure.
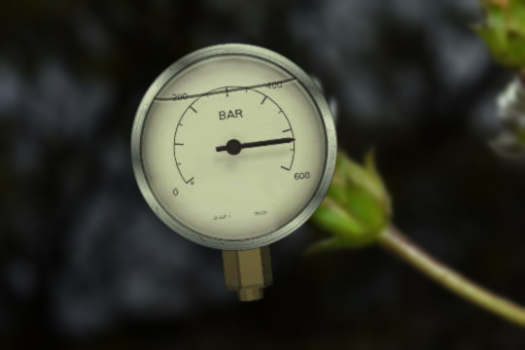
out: 525 bar
